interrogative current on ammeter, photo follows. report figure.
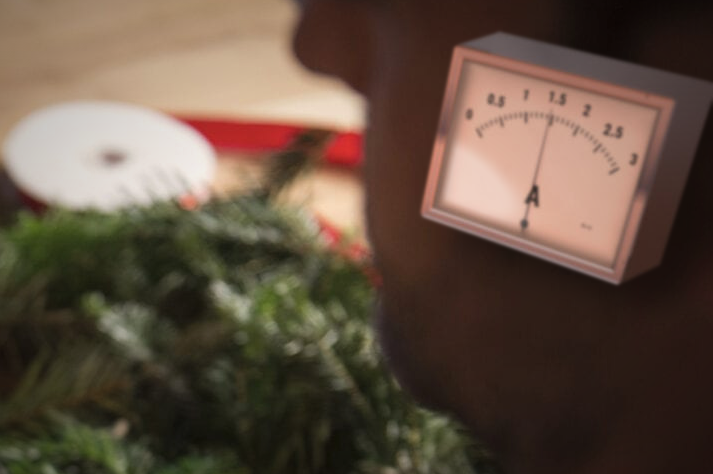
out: 1.5 A
